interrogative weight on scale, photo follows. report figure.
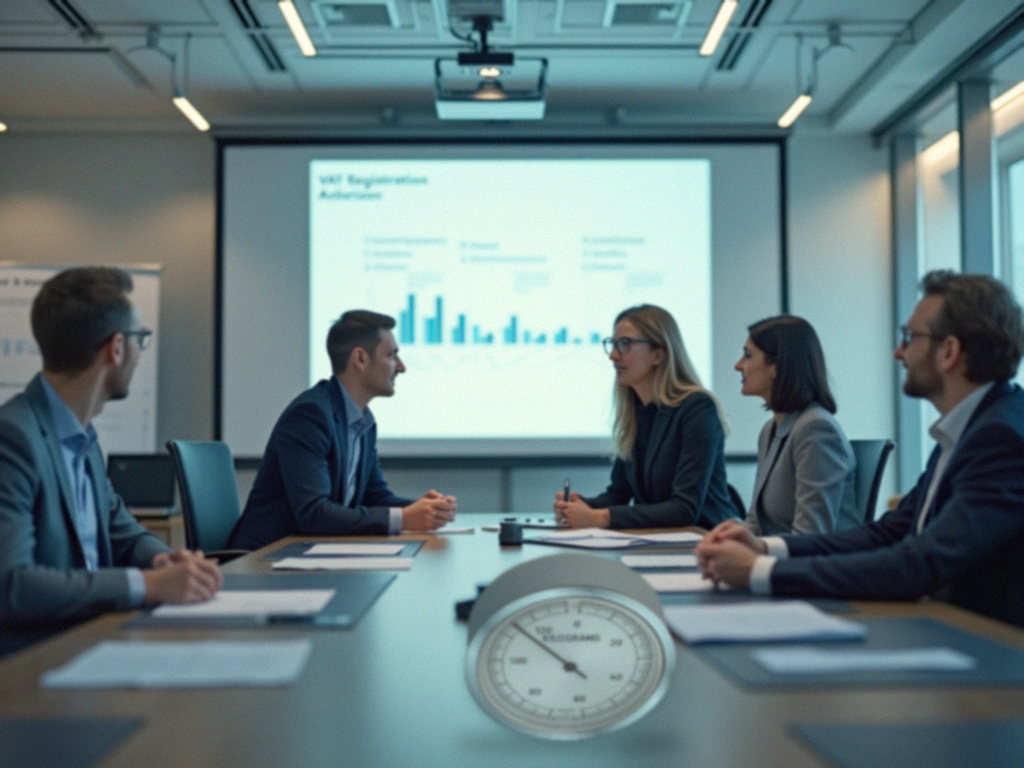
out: 115 kg
